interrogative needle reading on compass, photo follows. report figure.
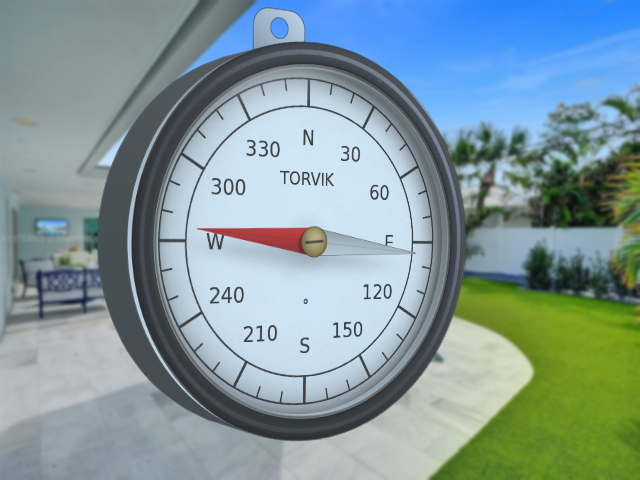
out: 275 °
